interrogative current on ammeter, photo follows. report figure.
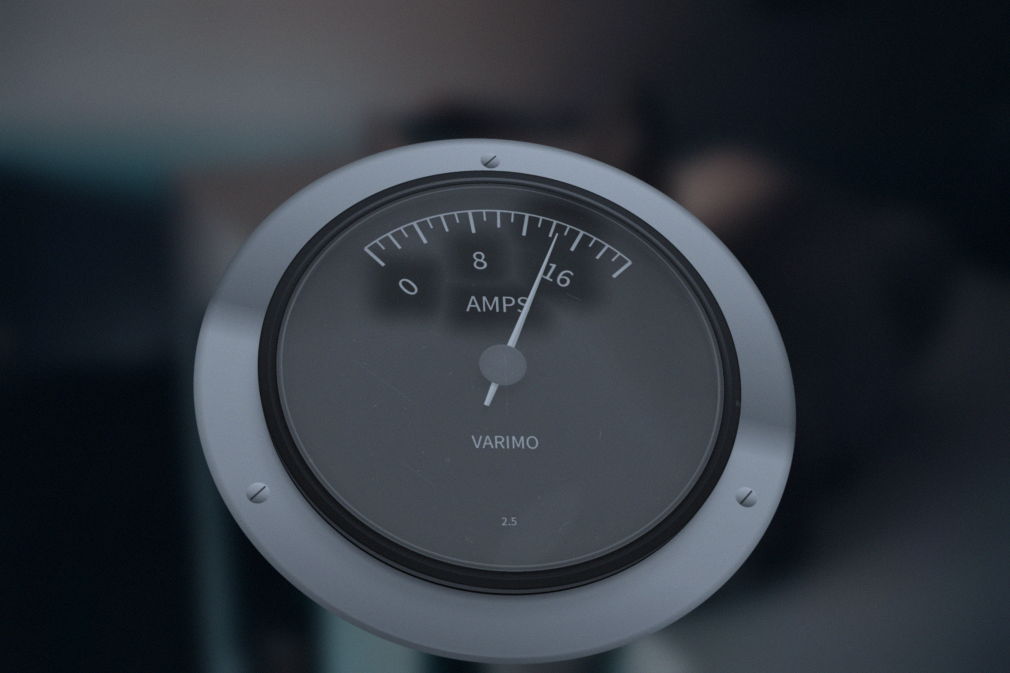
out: 14.5 A
